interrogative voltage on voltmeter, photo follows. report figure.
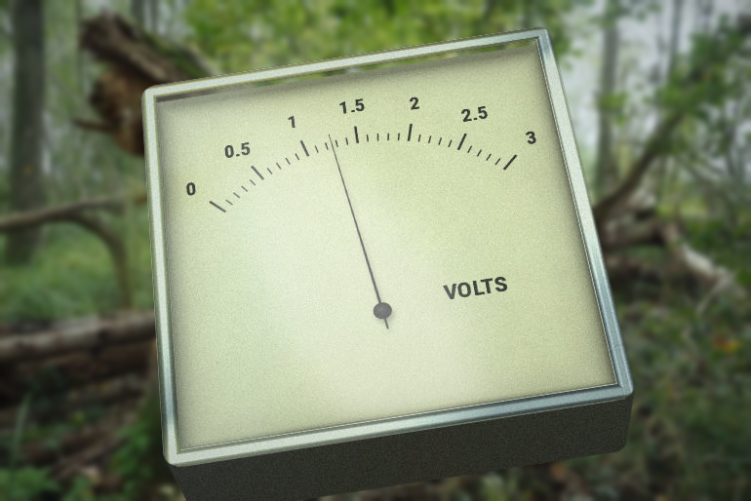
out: 1.25 V
